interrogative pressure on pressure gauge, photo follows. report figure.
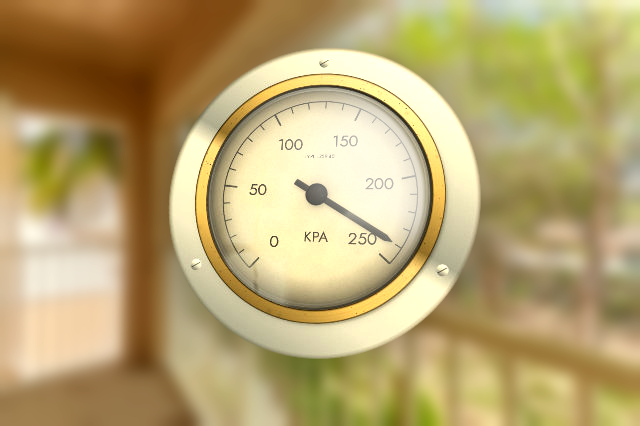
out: 240 kPa
